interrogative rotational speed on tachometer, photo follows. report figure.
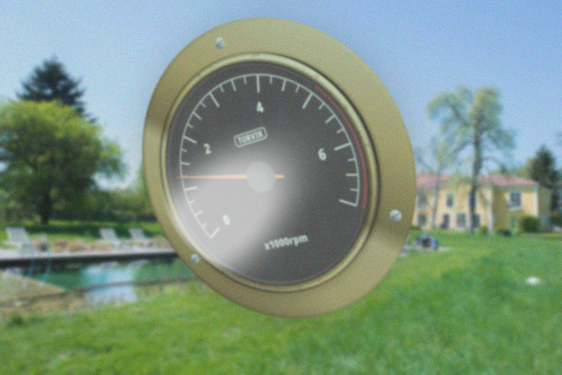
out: 1250 rpm
